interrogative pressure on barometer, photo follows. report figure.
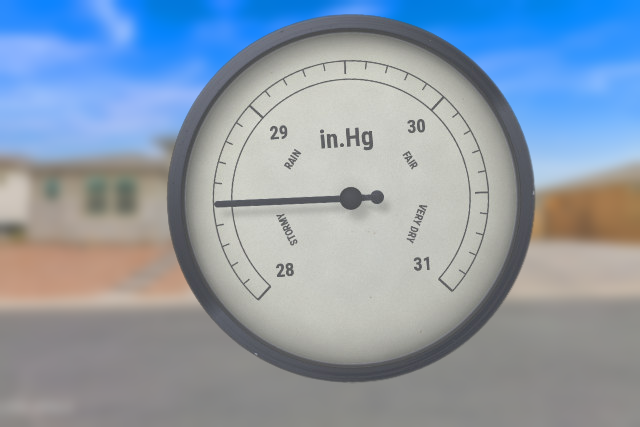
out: 28.5 inHg
